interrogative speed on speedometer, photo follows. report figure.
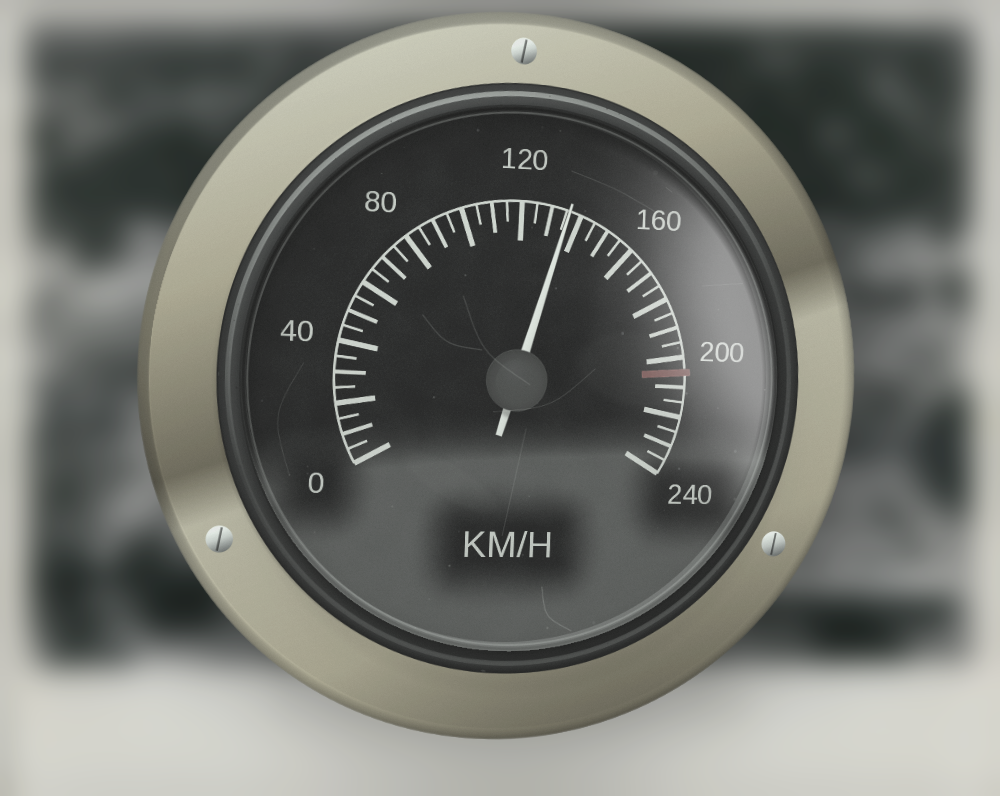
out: 135 km/h
